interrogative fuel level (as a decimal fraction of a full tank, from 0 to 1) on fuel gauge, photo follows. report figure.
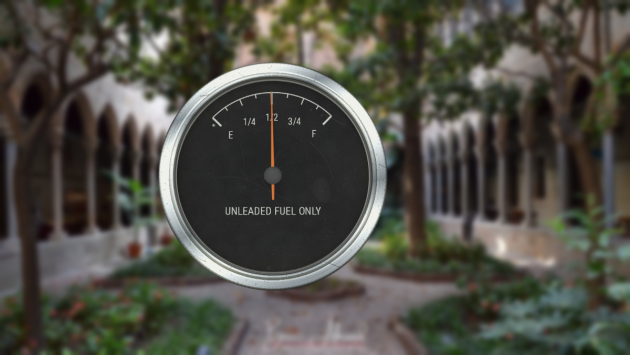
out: 0.5
